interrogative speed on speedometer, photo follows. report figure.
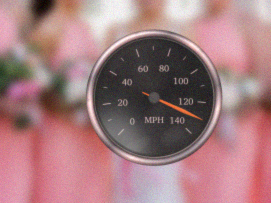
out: 130 mph
